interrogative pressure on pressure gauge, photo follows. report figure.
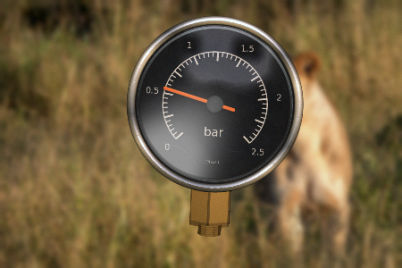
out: 0.55 bar
